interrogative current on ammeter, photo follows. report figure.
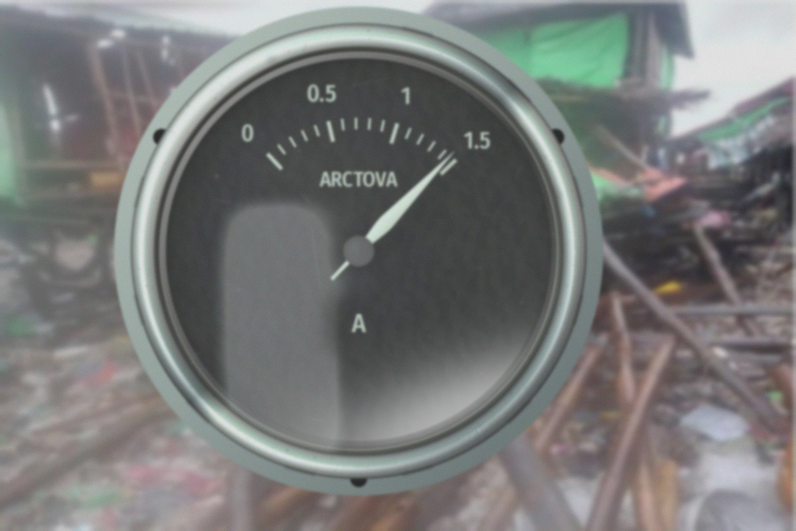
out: 1.45 A
